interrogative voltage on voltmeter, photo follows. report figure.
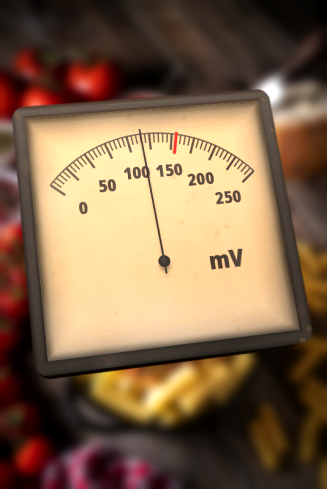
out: 115 mV
